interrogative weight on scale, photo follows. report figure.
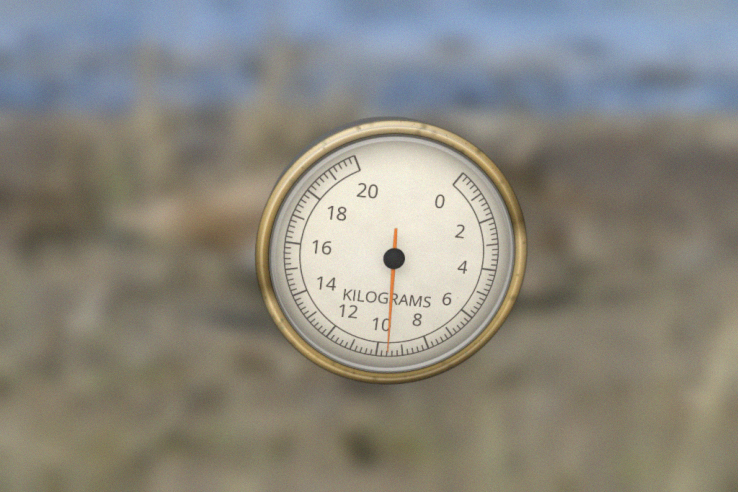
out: 9.6 kg
